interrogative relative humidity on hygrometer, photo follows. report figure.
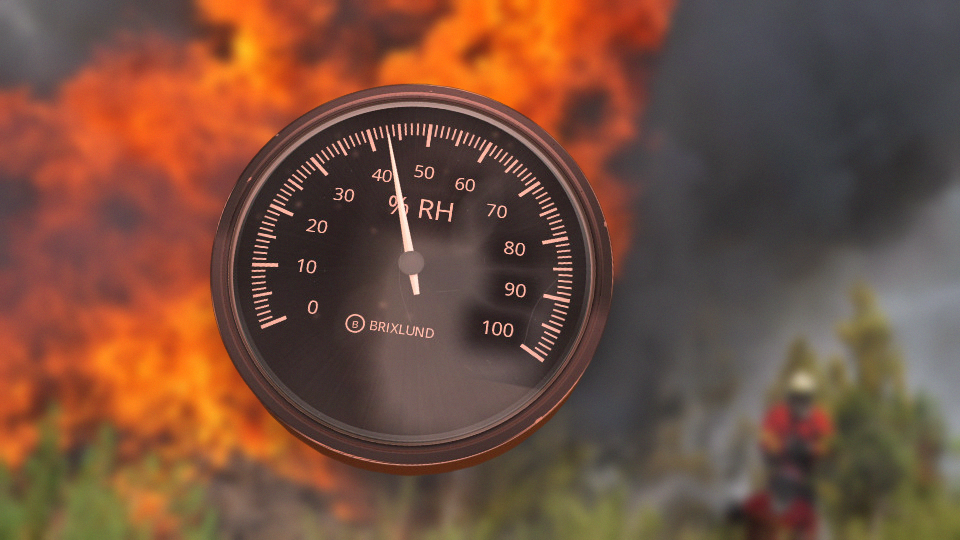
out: 43 %
